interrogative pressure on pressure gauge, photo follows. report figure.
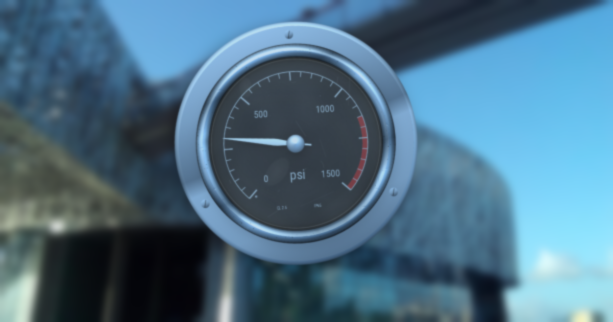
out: 300 psi
